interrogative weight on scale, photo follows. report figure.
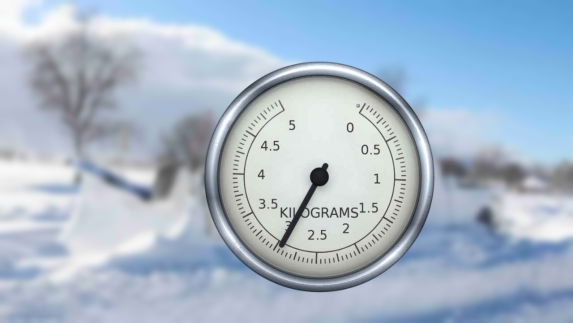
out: 2.95 kg
